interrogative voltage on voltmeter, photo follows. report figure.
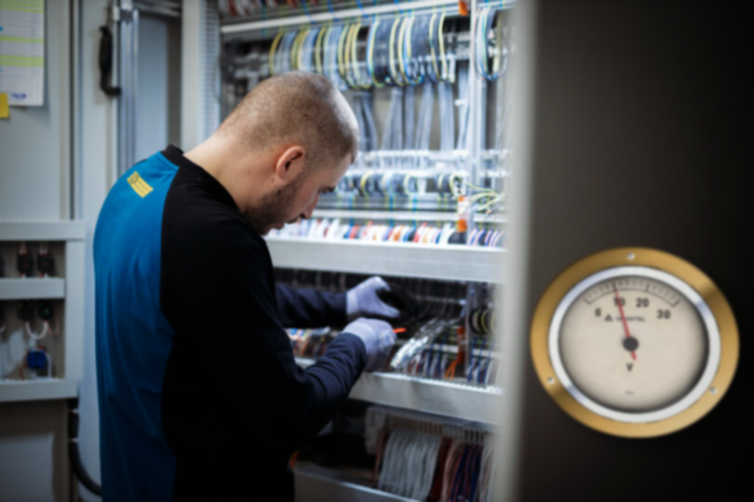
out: 10 V
